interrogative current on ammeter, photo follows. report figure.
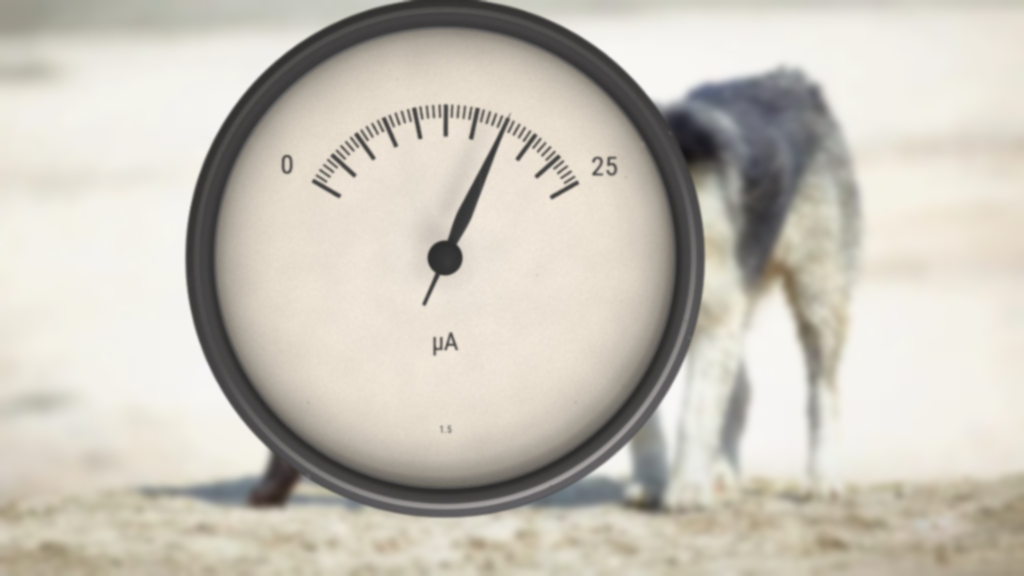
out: 17.5 µA
